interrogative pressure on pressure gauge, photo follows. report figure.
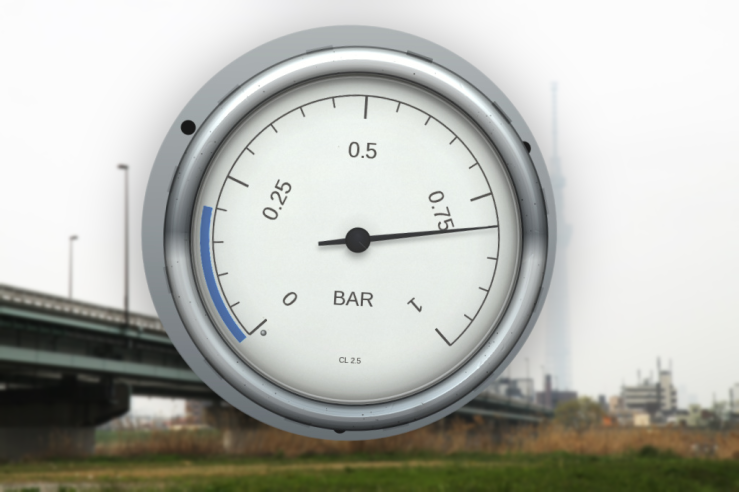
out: 0.8 bar
